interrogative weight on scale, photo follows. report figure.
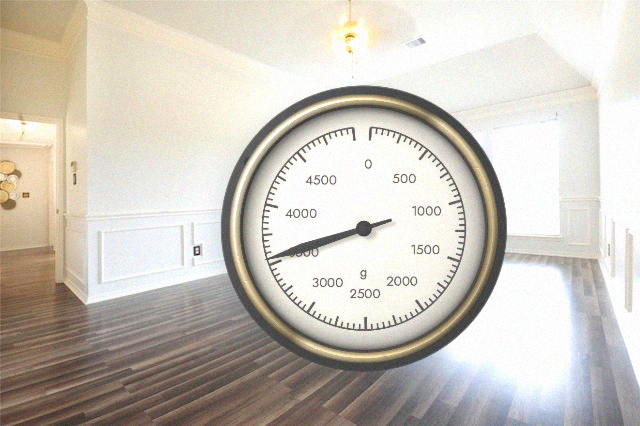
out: 3550 g
